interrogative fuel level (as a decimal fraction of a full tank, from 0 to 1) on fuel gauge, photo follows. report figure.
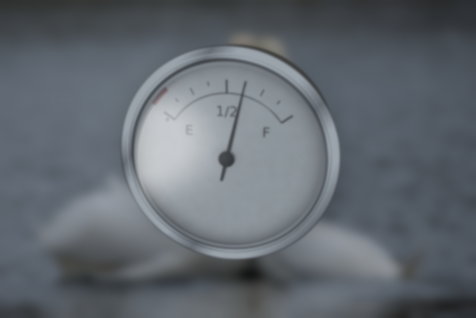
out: 0.625
